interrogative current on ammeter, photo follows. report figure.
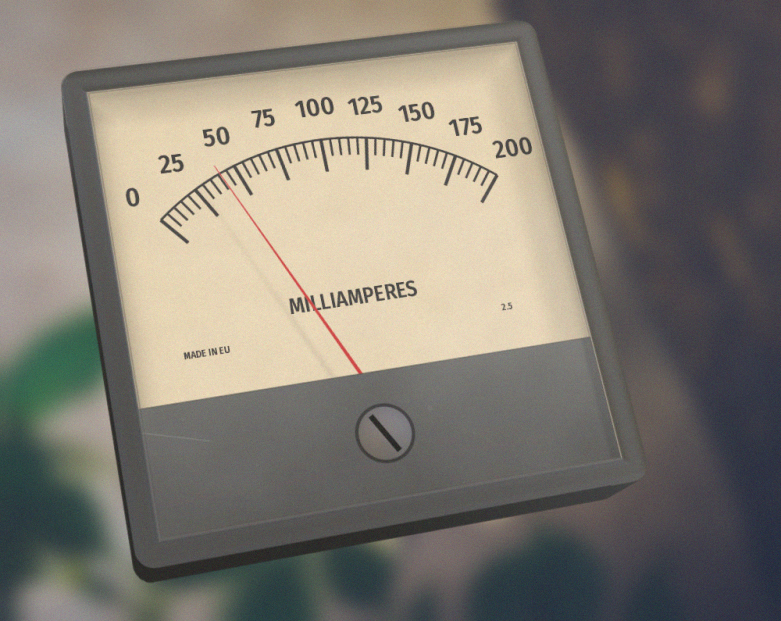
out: 40 mA
